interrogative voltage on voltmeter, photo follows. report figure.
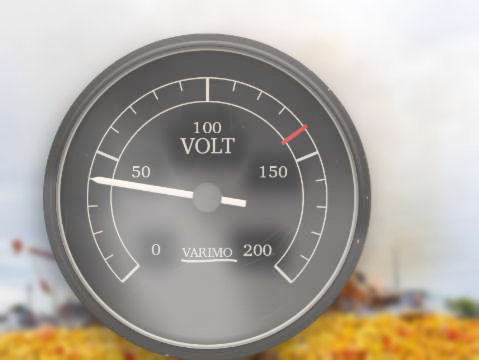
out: 40 V
